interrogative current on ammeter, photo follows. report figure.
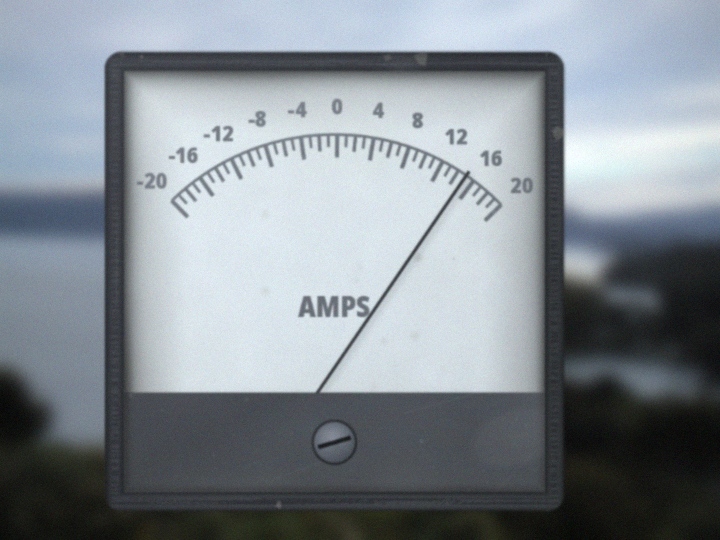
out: 15 A
